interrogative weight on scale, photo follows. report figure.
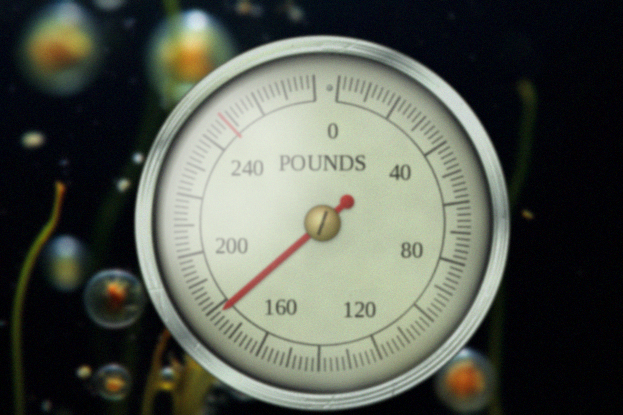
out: 178 lb
